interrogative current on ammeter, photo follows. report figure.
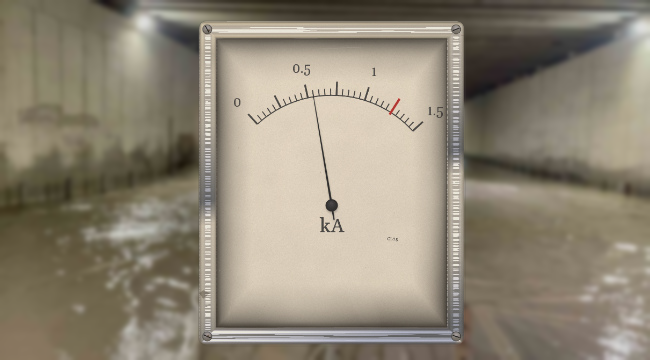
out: 0.55 kA
